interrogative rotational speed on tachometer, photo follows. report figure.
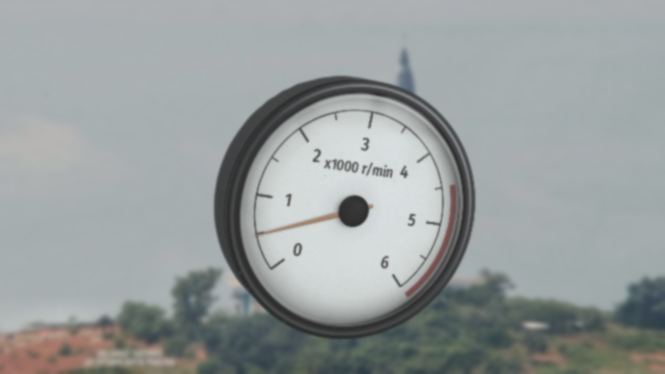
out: 500 rpm
